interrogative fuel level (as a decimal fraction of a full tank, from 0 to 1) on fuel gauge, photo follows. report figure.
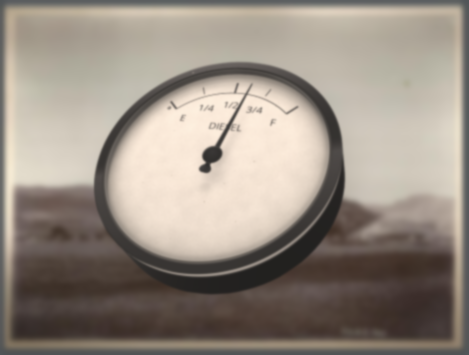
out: 0.625
